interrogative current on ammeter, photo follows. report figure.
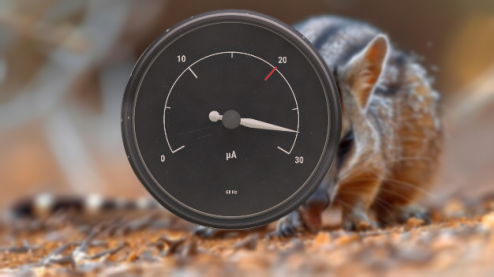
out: 27.5 µA
